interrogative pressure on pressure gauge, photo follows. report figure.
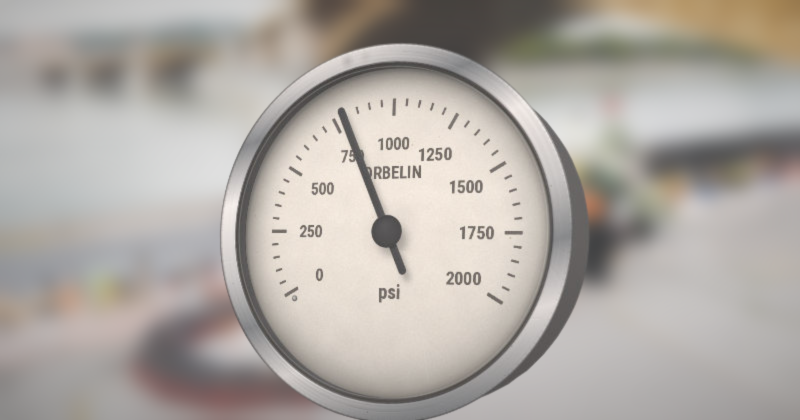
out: 800 psi
